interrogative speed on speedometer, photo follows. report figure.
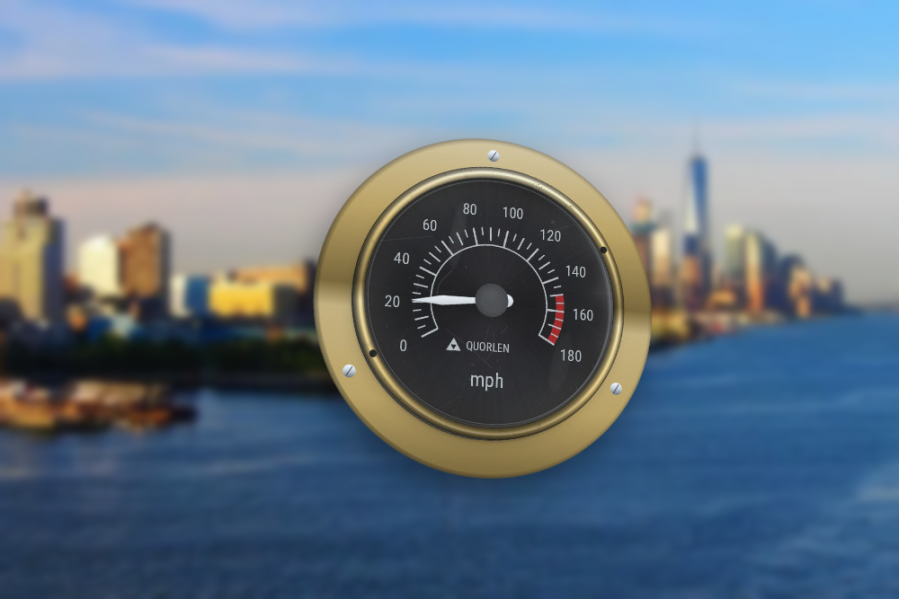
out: 20 mph
